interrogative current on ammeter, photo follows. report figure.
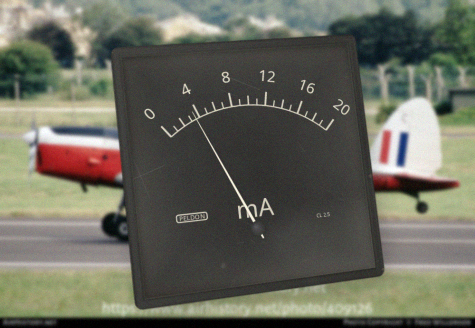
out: 3.5 mA
